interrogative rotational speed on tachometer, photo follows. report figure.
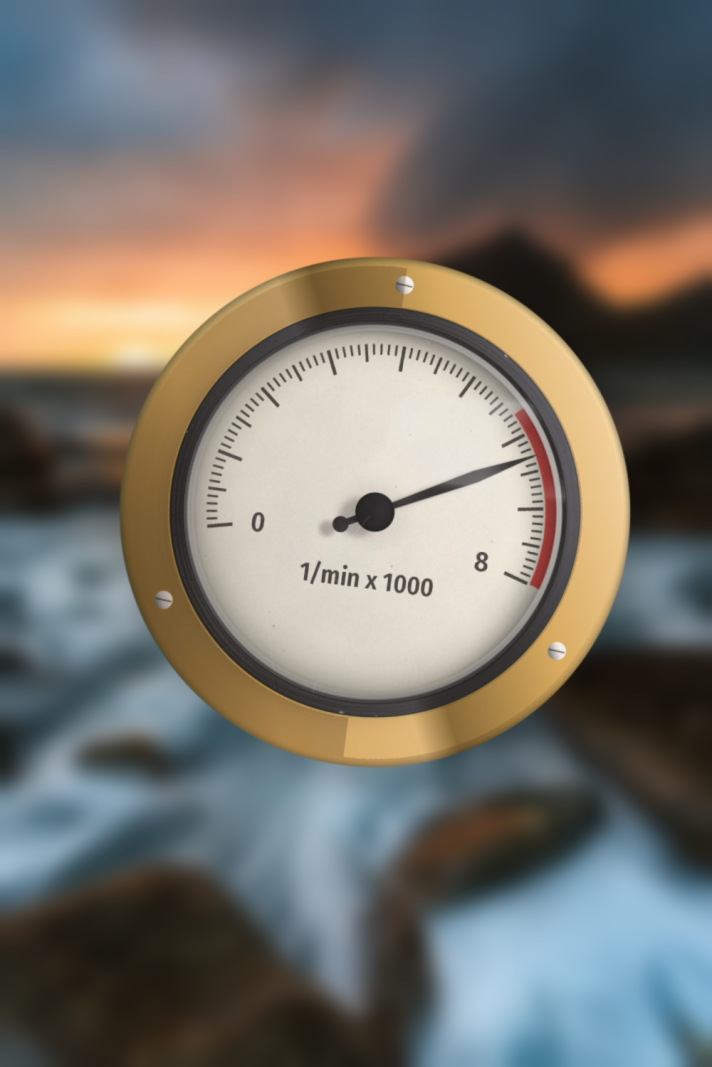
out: 6300 rpm
